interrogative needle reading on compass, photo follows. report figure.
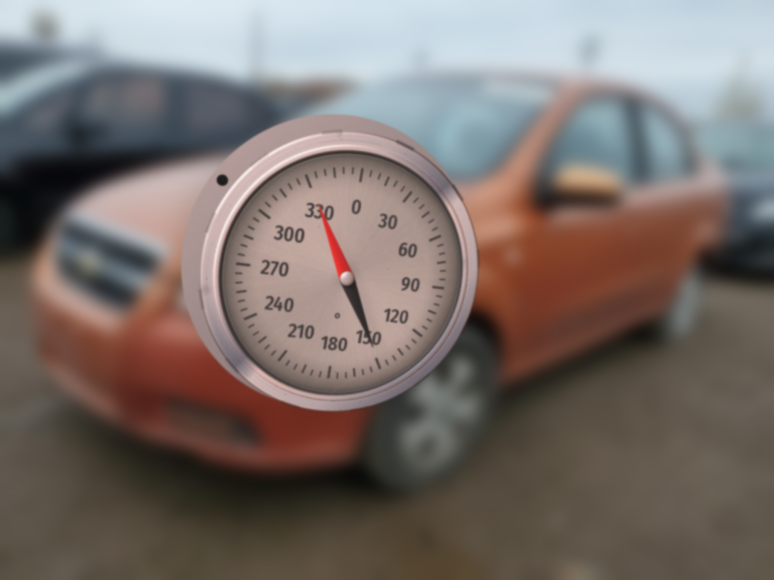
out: 330 °
